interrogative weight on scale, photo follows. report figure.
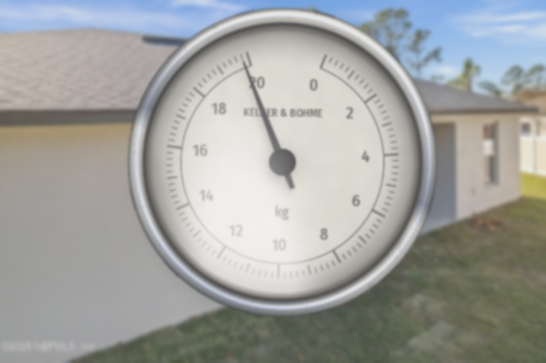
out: 19.8 kg
